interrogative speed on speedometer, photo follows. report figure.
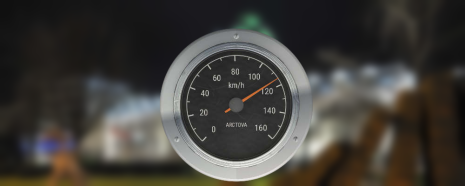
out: 115 km/h
